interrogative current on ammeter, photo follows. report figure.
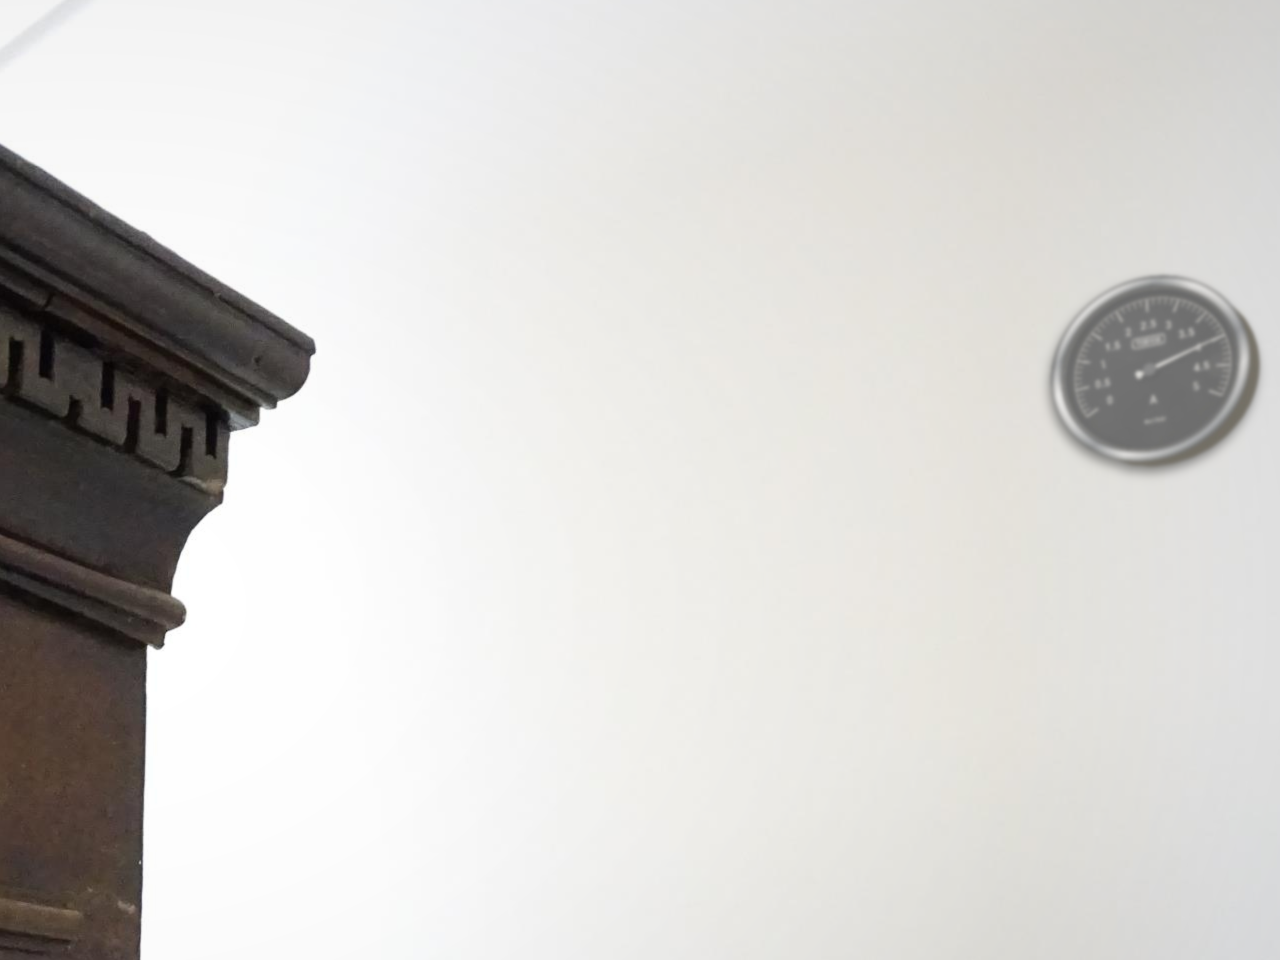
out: 4 A
